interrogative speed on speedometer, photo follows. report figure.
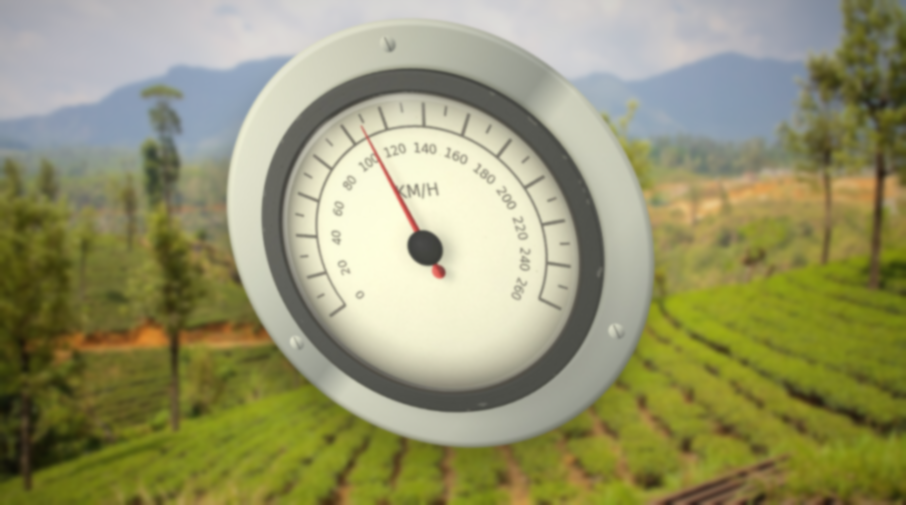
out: 110 km/h
